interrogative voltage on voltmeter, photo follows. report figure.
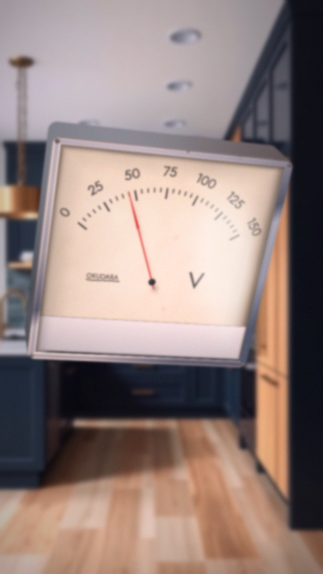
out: 45 V
